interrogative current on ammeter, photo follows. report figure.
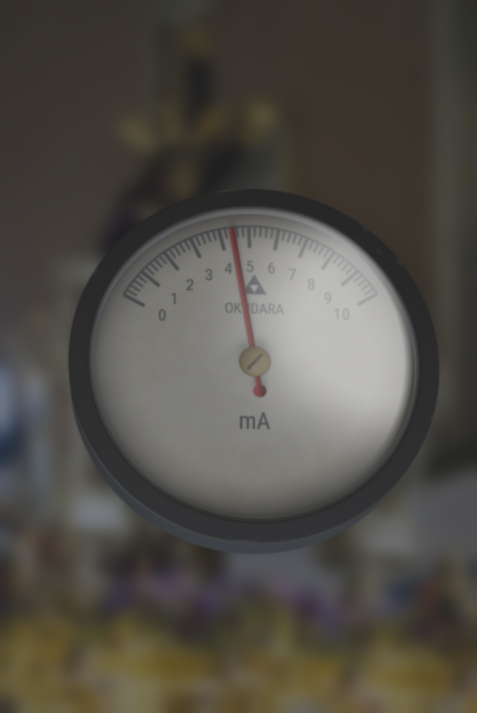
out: 4.4 mA
